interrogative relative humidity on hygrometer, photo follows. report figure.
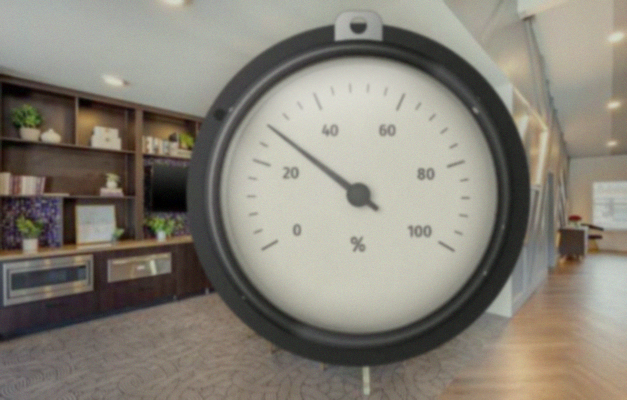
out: 28 %
